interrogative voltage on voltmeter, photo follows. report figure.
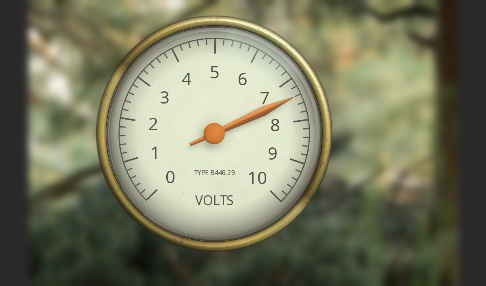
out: 7.4 V
